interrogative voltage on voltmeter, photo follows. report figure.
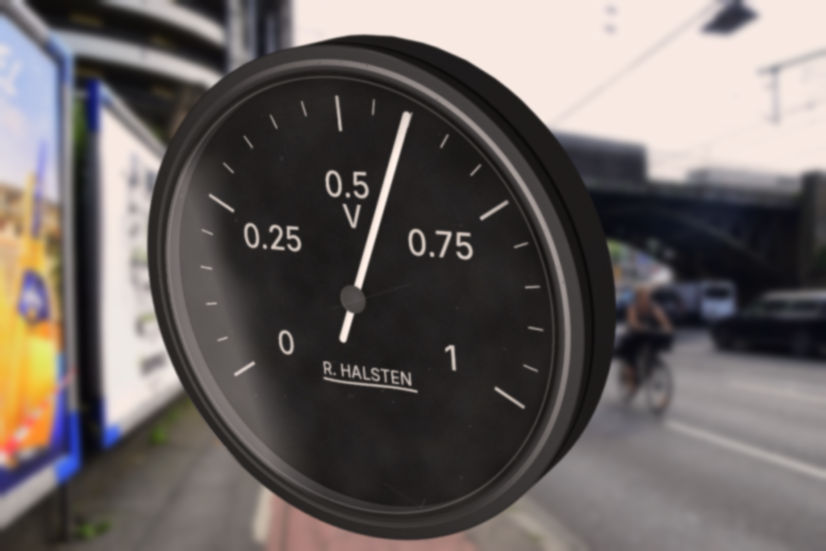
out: 0.6 V
